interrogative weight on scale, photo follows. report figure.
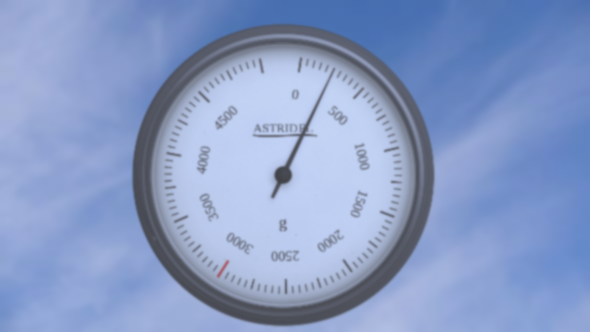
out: 250 g
